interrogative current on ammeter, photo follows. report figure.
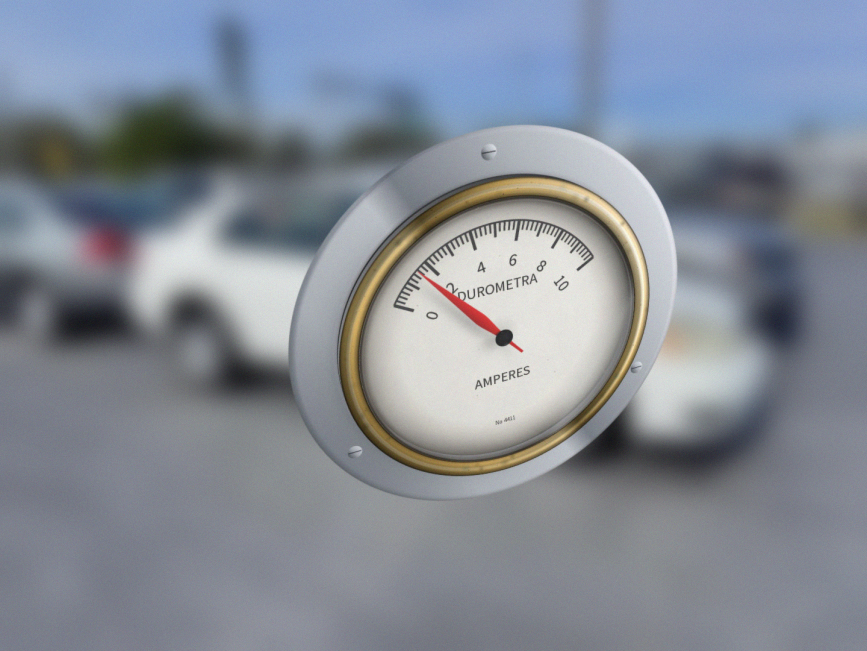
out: 1.6 A
